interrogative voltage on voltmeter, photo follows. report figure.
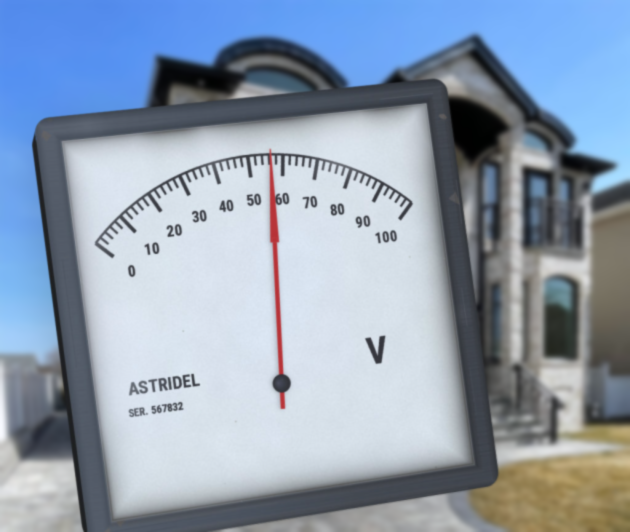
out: 56 V
